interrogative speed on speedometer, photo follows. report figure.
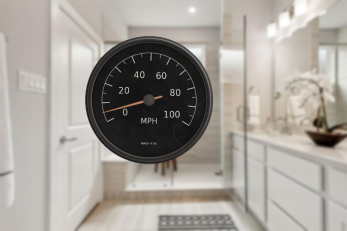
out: 5 mph
